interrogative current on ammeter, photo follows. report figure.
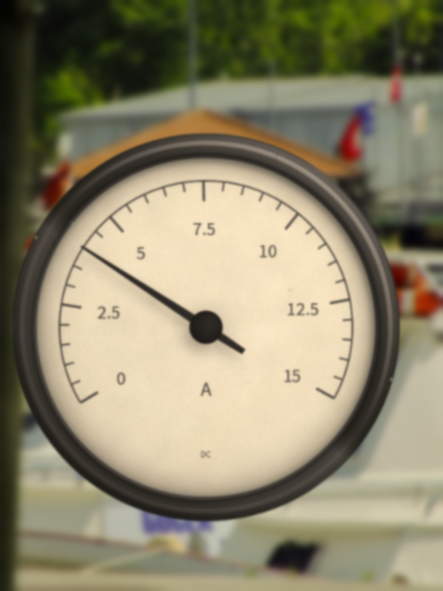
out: 4 A
